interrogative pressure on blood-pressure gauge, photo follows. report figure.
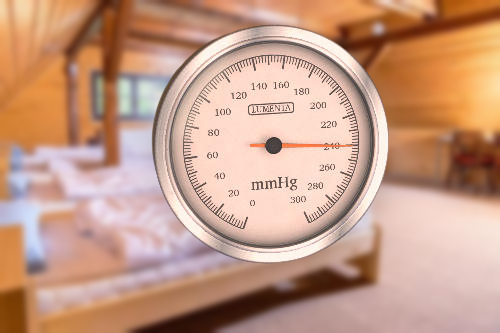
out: 240 mmHg
